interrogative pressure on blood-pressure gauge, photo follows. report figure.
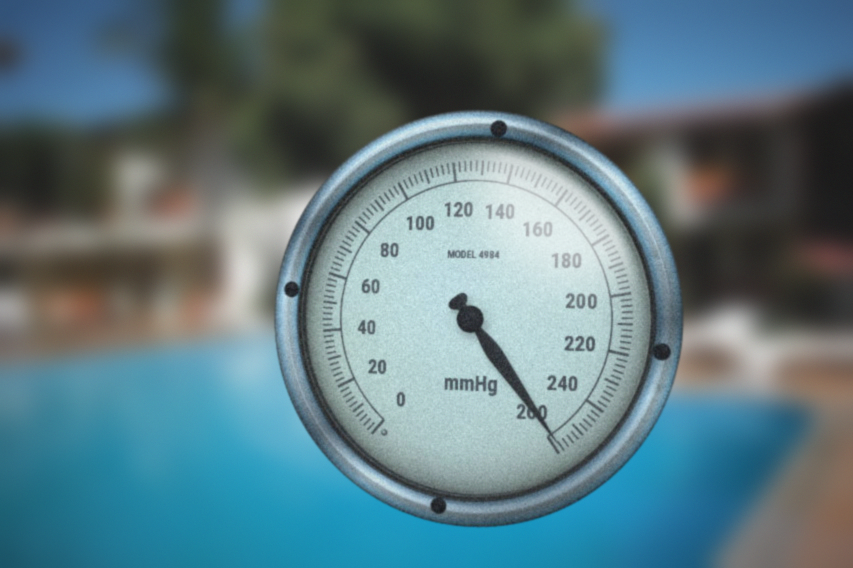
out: 258 mmHg
